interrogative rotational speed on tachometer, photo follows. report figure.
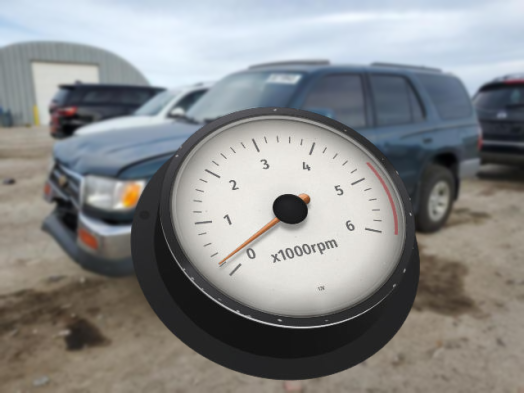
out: 200 rpm
